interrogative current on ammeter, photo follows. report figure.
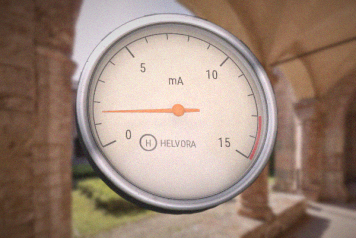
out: 1.5 mA
